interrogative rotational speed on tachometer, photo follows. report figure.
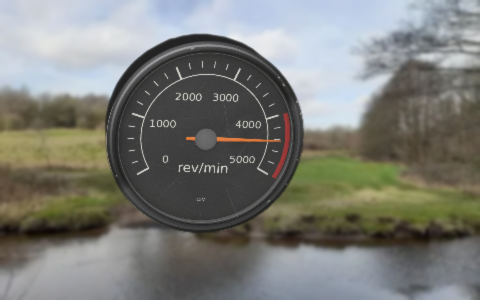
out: 4400 rpm
